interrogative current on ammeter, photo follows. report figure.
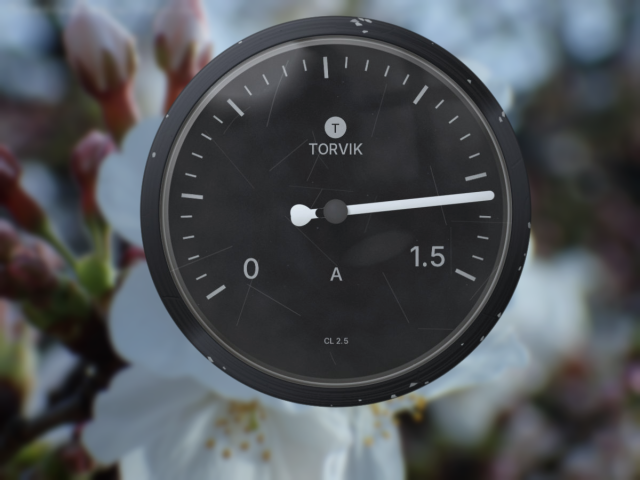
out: 1.3 A
